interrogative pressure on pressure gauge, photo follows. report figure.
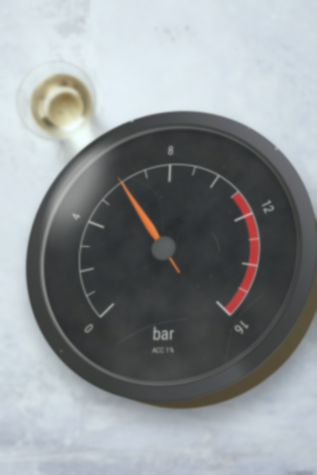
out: 6 bar
